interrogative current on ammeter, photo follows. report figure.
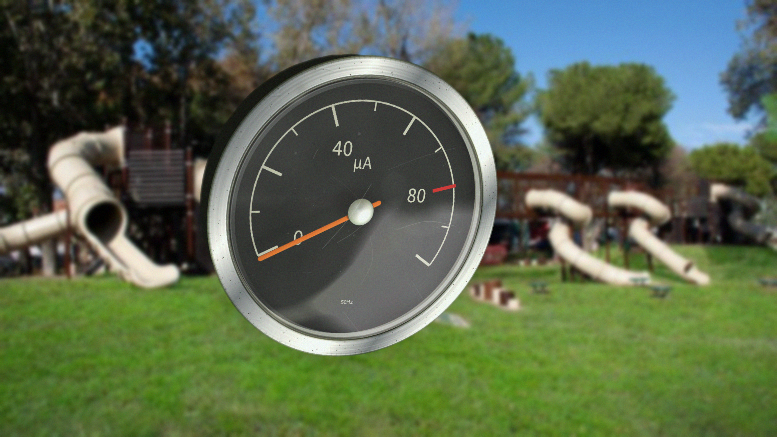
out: 0 µA
